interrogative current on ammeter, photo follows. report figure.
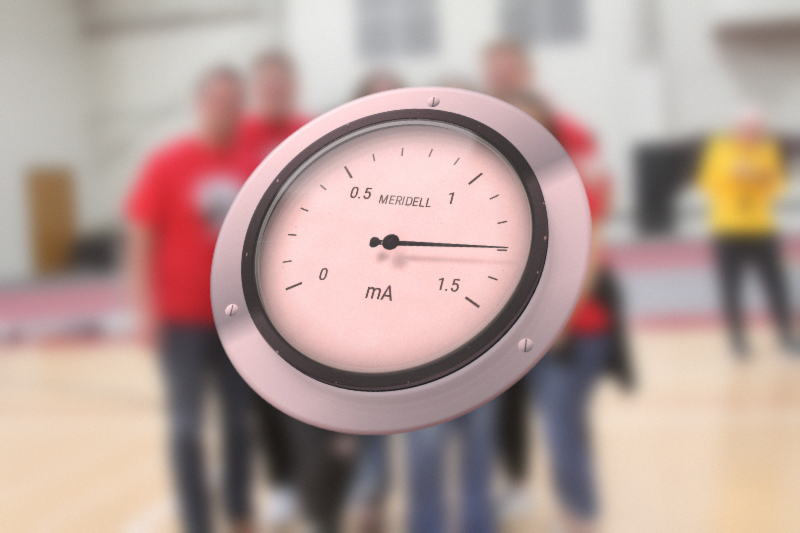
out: 1.3 mA
